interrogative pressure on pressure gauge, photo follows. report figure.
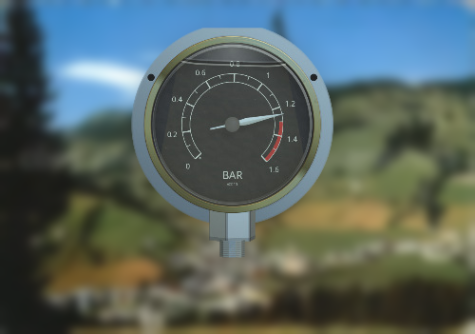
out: 1.25 bar
